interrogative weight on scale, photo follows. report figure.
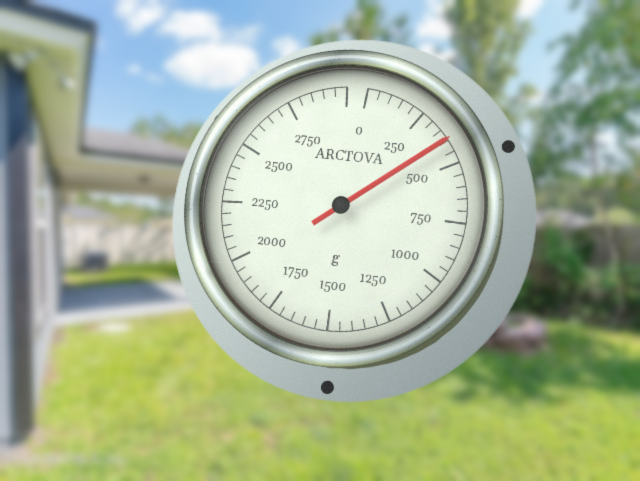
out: 400 g
